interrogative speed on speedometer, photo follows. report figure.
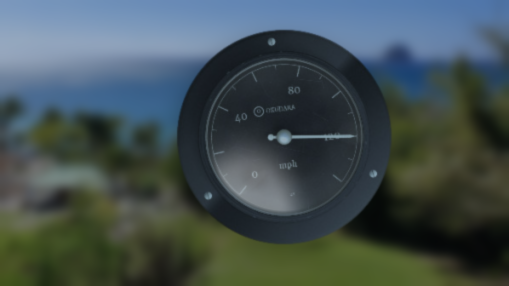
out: 120 mph
